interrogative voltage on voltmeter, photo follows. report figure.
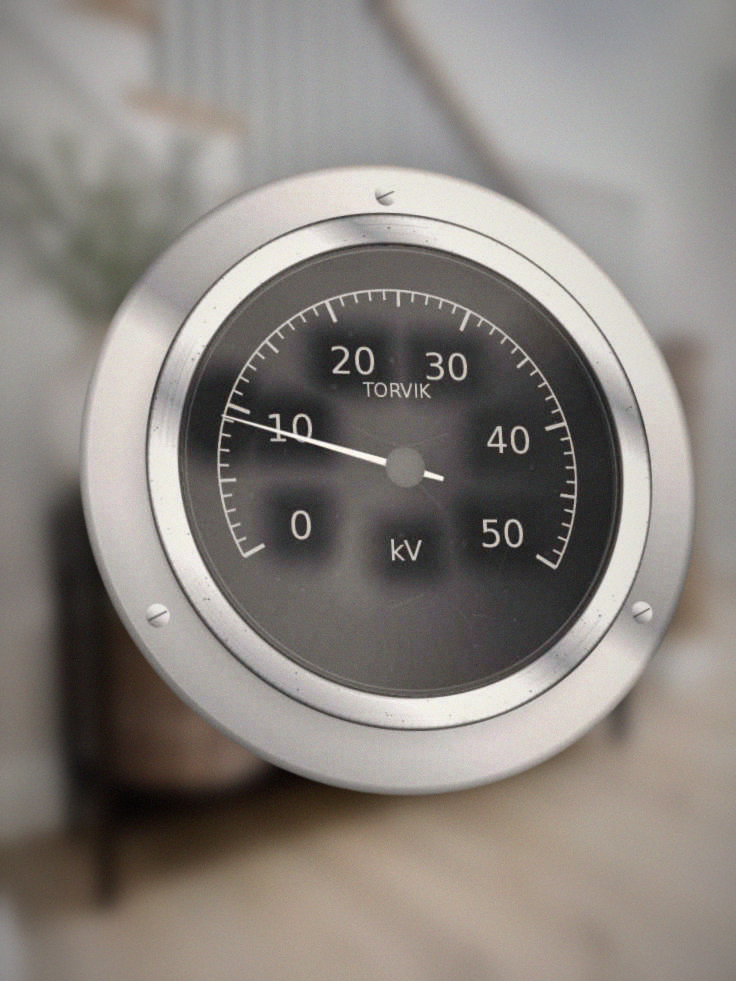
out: 9 kV
